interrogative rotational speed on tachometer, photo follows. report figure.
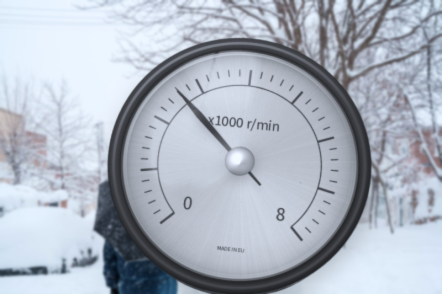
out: 2600 rpm
